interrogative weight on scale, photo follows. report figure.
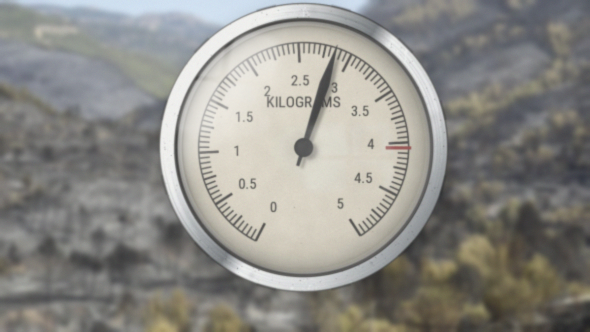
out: 2.85 kg
